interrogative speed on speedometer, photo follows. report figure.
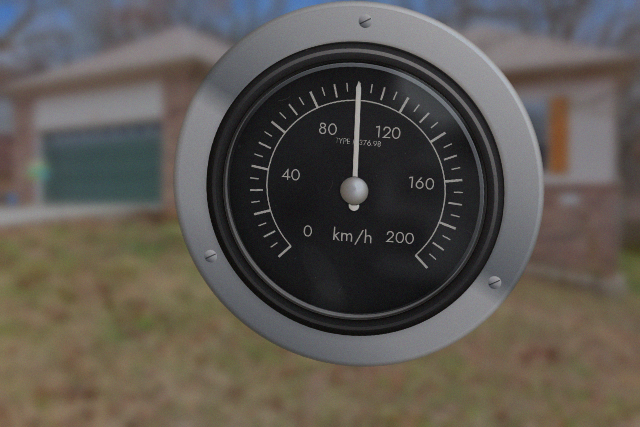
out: 100 km/h
